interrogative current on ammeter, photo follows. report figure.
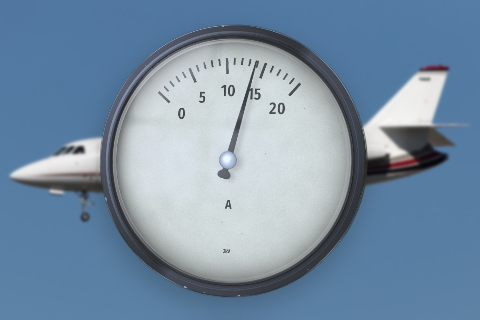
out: 14 A
